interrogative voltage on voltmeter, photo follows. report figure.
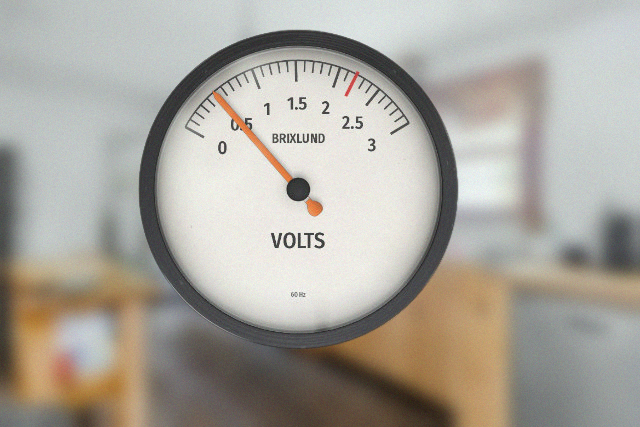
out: 0.5 V
